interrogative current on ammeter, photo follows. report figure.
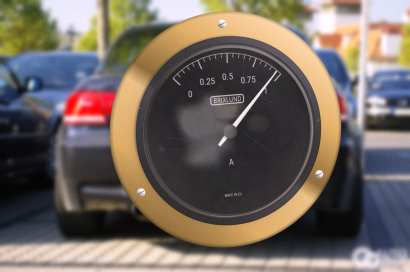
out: 0.95 A
